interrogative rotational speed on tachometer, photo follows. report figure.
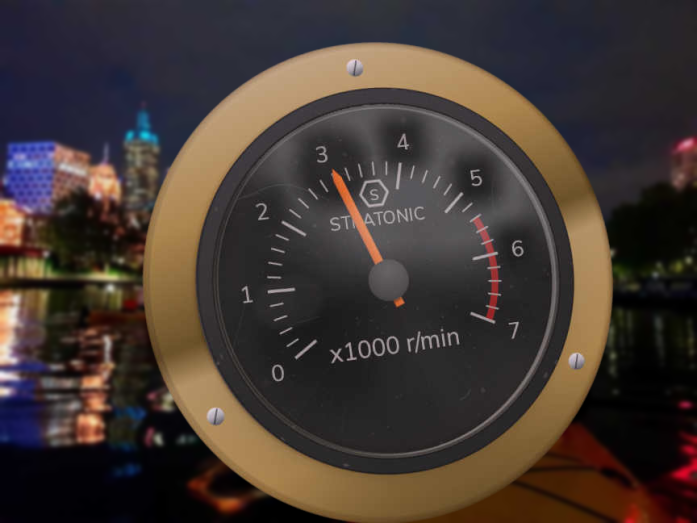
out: 3000 rpm
